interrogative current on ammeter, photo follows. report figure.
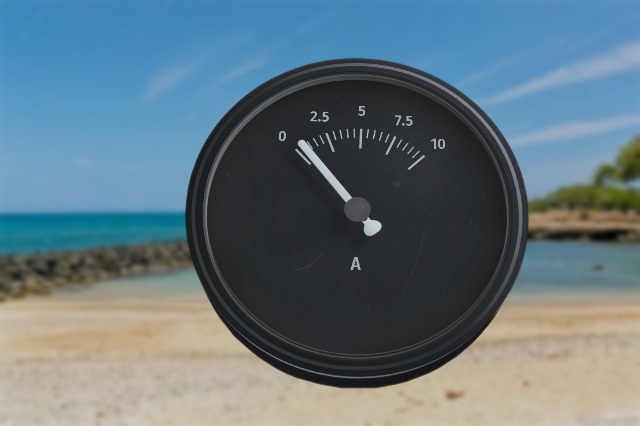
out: 0.5 A
